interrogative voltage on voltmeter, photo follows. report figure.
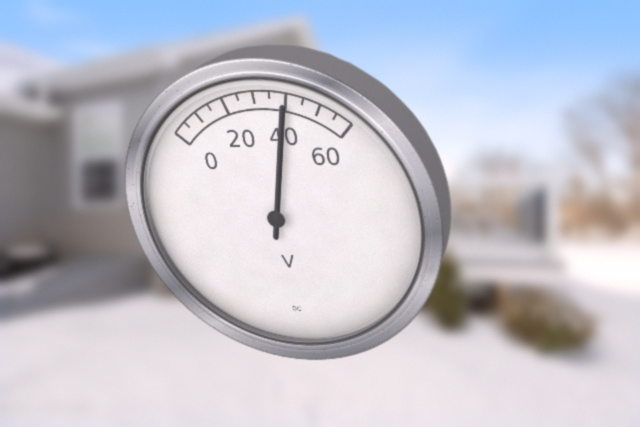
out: 40 V
